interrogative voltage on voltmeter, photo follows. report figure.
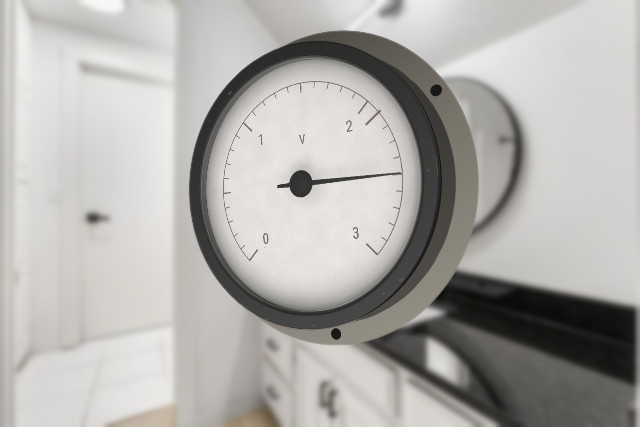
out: 2.5 V
